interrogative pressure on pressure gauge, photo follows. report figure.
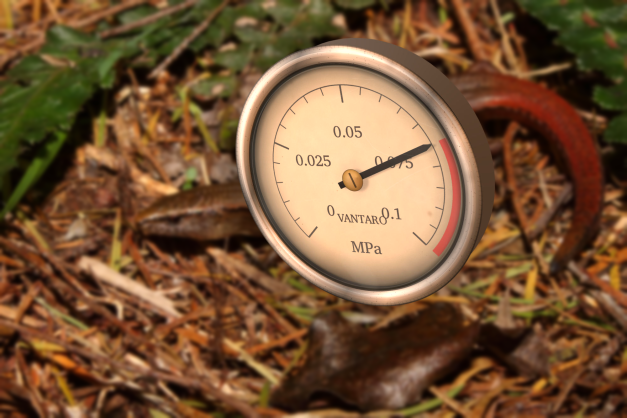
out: 0.075 MPa
